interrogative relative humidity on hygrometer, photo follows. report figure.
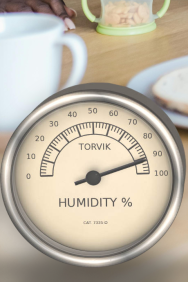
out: 90 %
